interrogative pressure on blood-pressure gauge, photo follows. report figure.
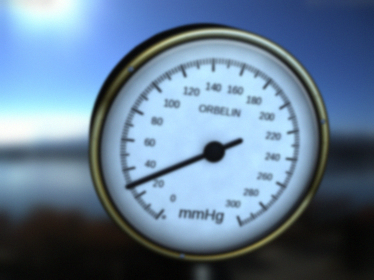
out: 30 mmHg
